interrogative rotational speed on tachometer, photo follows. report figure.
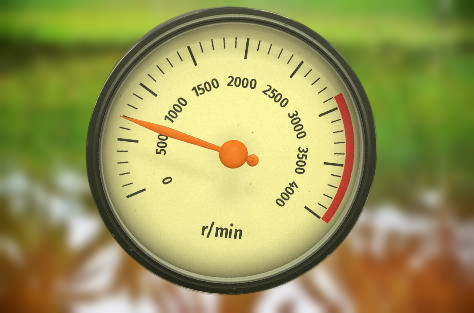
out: 700 rpm
